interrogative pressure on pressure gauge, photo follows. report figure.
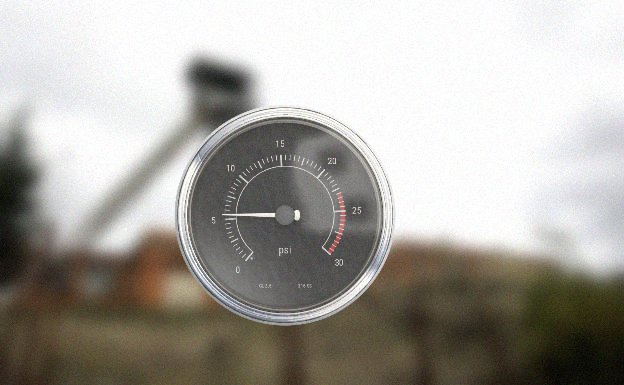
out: 5.5 psi
